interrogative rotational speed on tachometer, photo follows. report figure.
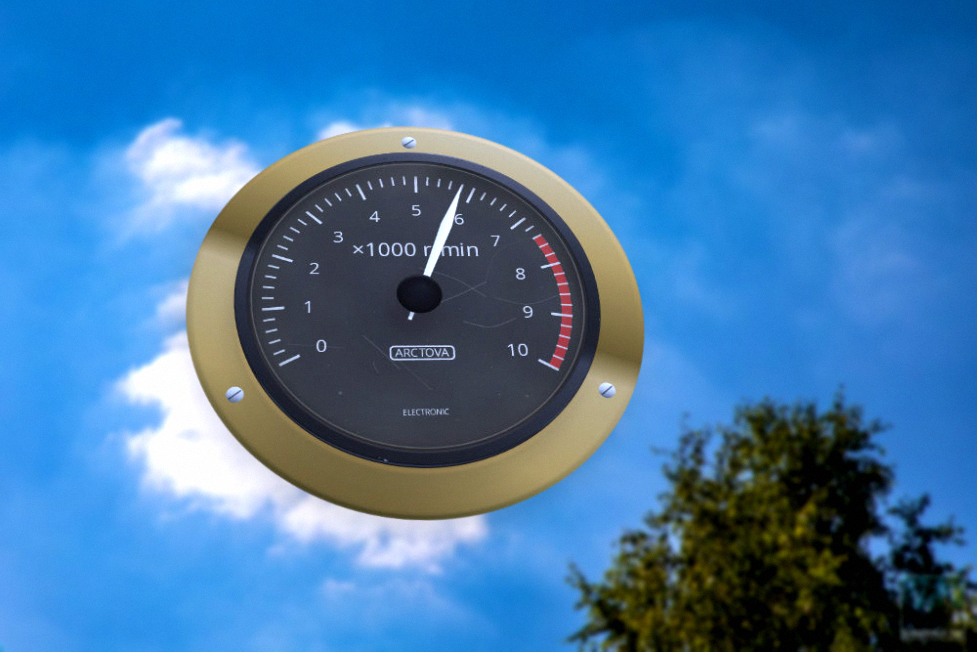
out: 5800 rpm
